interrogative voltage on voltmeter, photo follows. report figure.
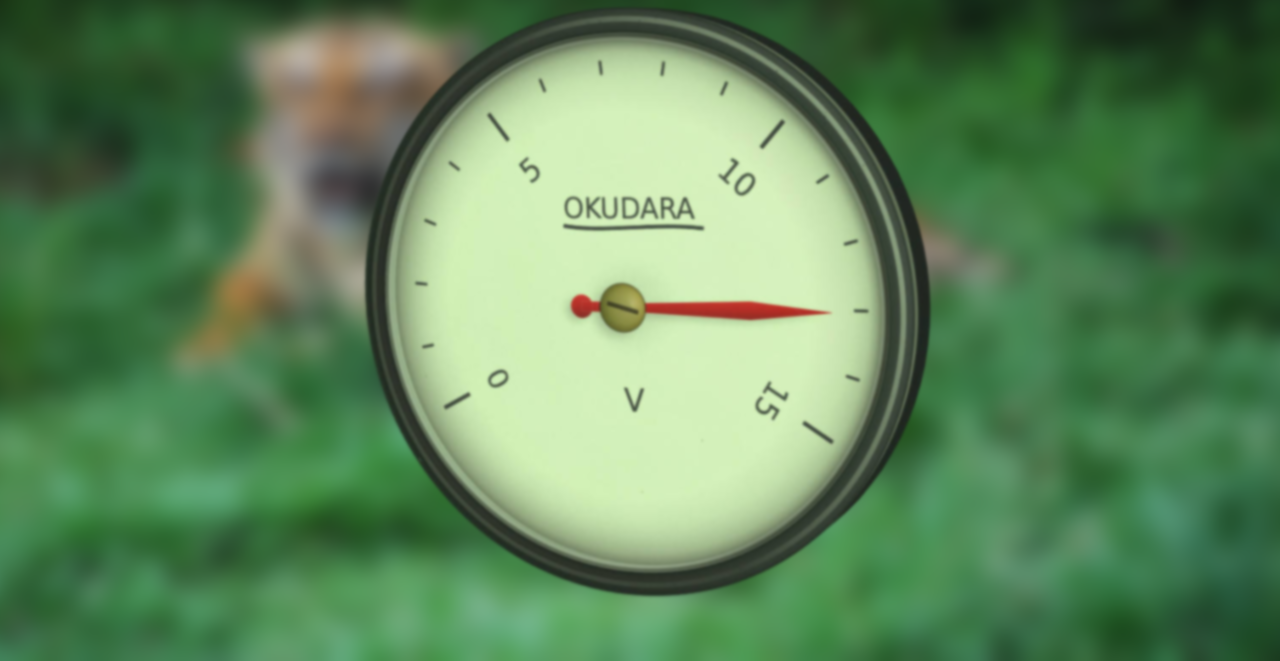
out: 13 V
